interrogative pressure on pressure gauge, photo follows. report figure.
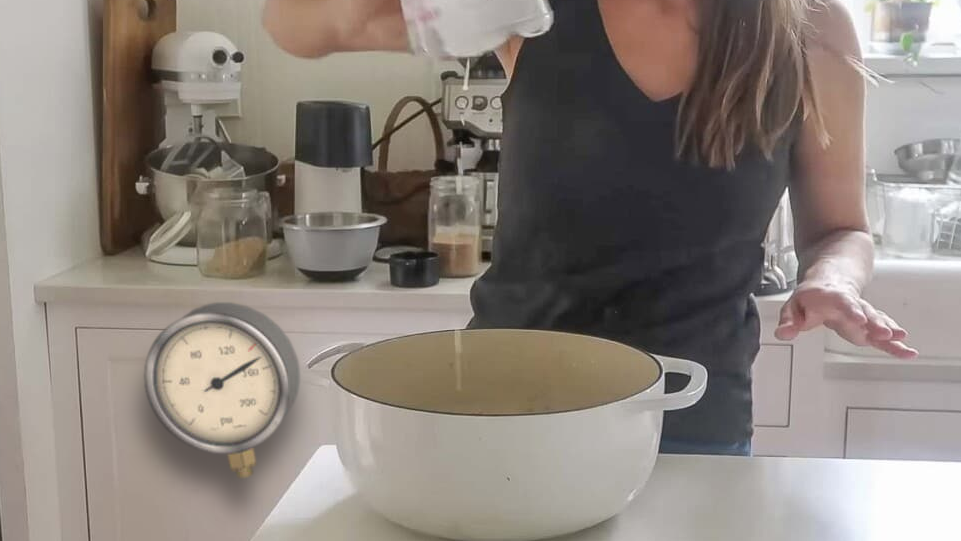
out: 150 psi
